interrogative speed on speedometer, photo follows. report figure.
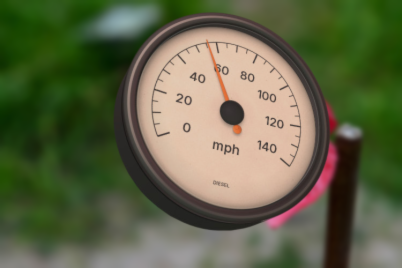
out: 55 mph
